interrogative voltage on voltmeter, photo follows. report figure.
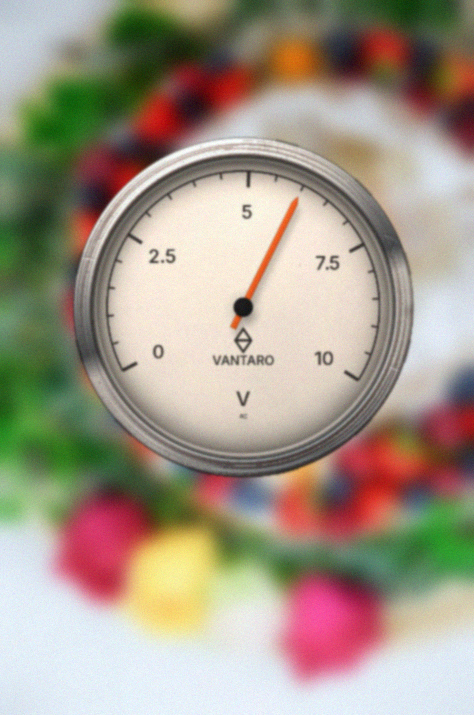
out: 6 V
